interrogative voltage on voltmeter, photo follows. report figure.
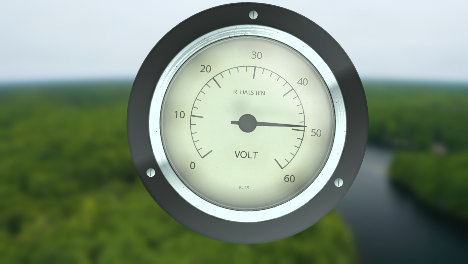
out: 49 V
